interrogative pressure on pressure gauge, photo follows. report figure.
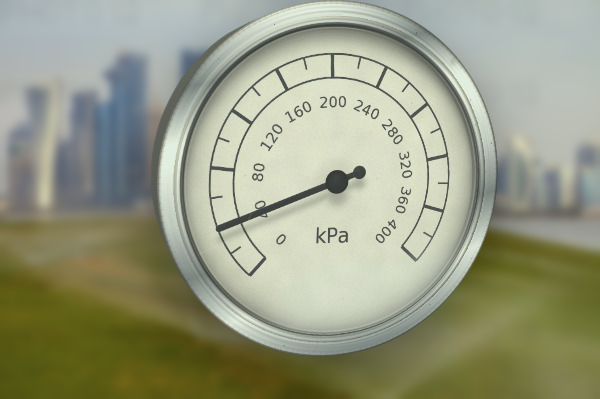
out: 40 kPa
